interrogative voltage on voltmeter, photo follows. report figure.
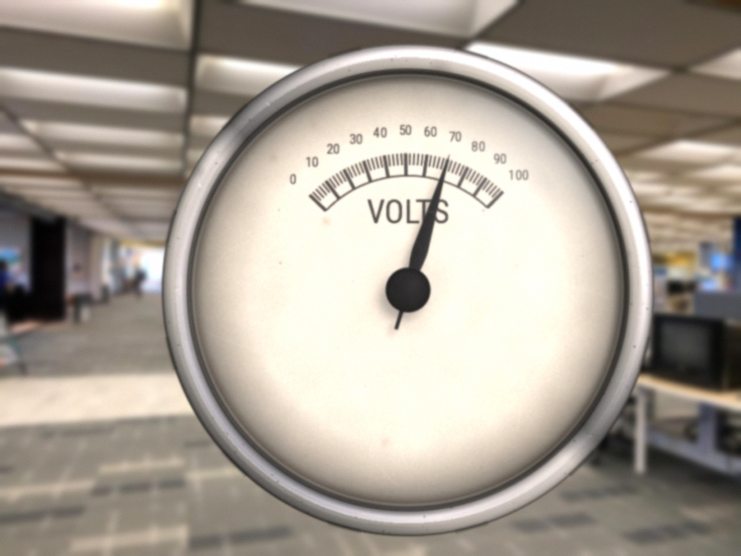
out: 70 V
